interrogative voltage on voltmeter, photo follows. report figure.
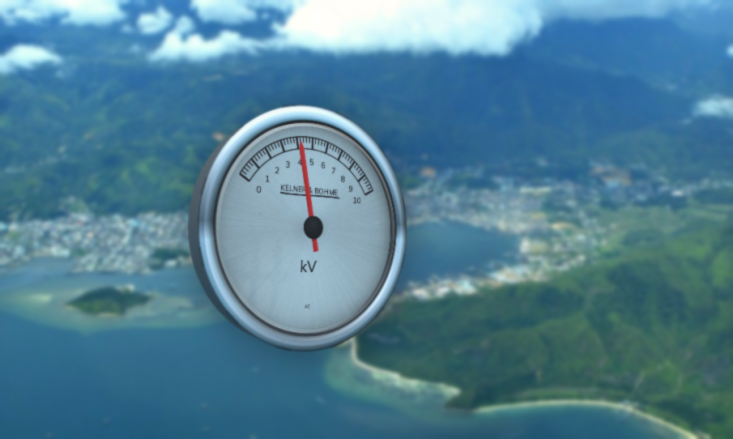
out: 4 kV
